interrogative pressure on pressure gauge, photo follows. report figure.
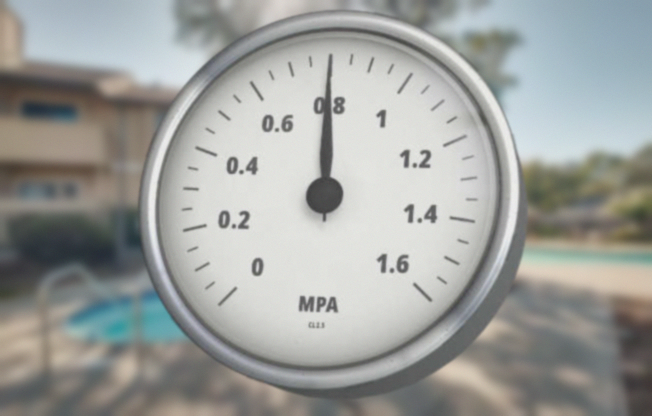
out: 0.8 MPa
